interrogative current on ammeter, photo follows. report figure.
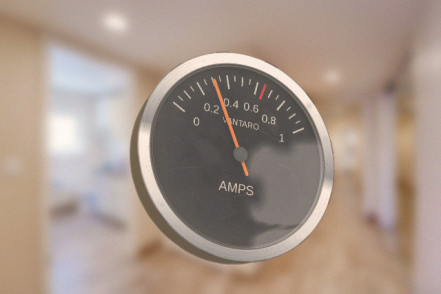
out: 0.3 A
